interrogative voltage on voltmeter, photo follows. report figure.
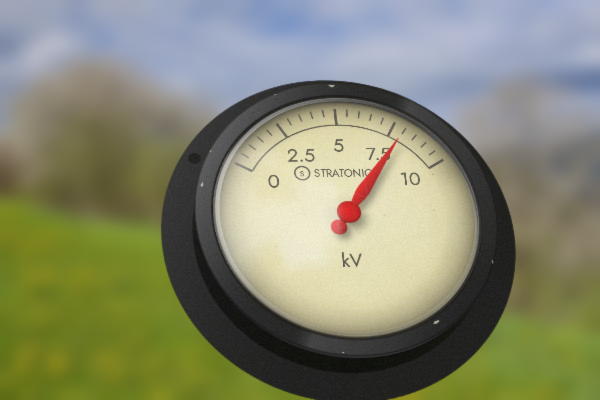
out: 8 kV
